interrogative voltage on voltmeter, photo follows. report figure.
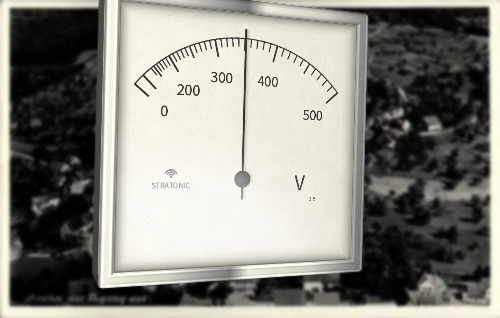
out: 350 V
